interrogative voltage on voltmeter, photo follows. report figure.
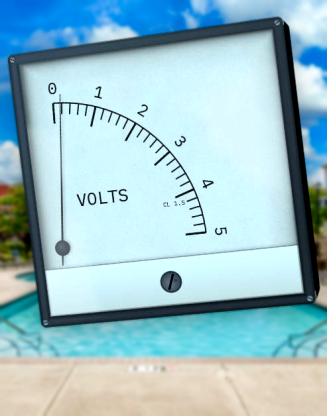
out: 0.2 V
